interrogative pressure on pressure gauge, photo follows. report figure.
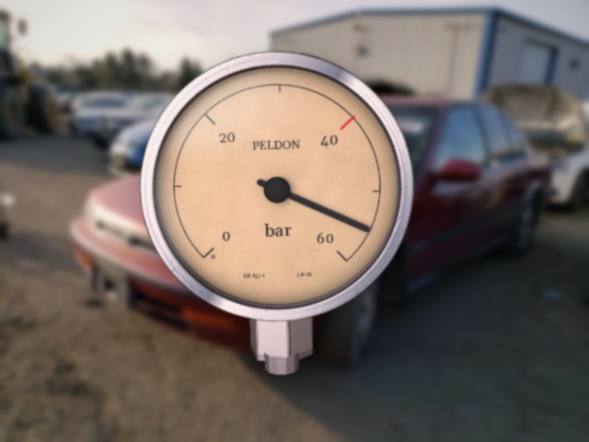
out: 55 bar
